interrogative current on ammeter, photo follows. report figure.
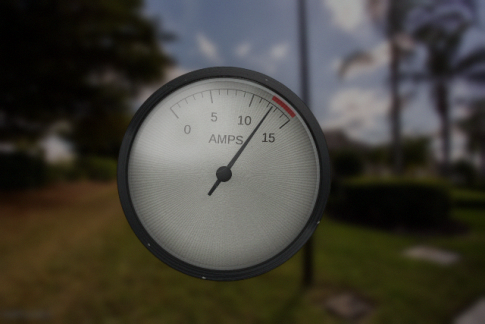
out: 12.5 A
